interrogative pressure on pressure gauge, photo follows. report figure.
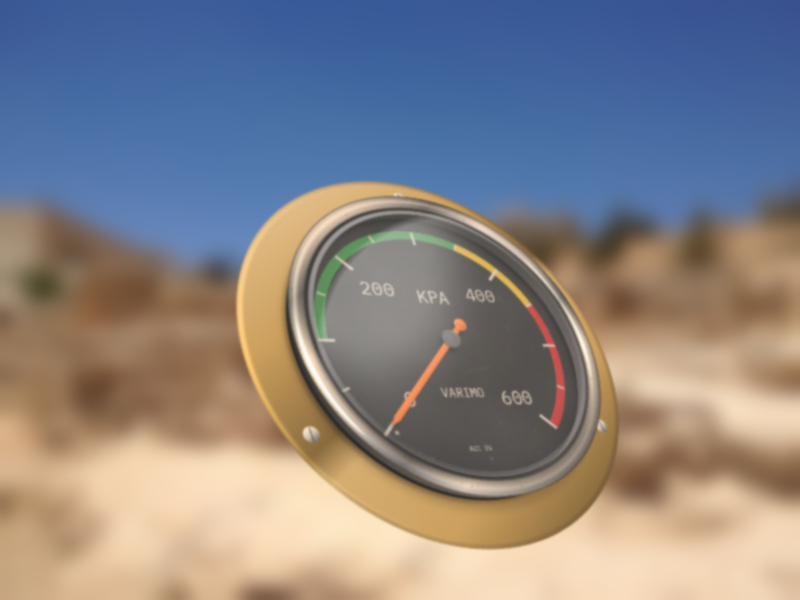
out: 0 kPa
